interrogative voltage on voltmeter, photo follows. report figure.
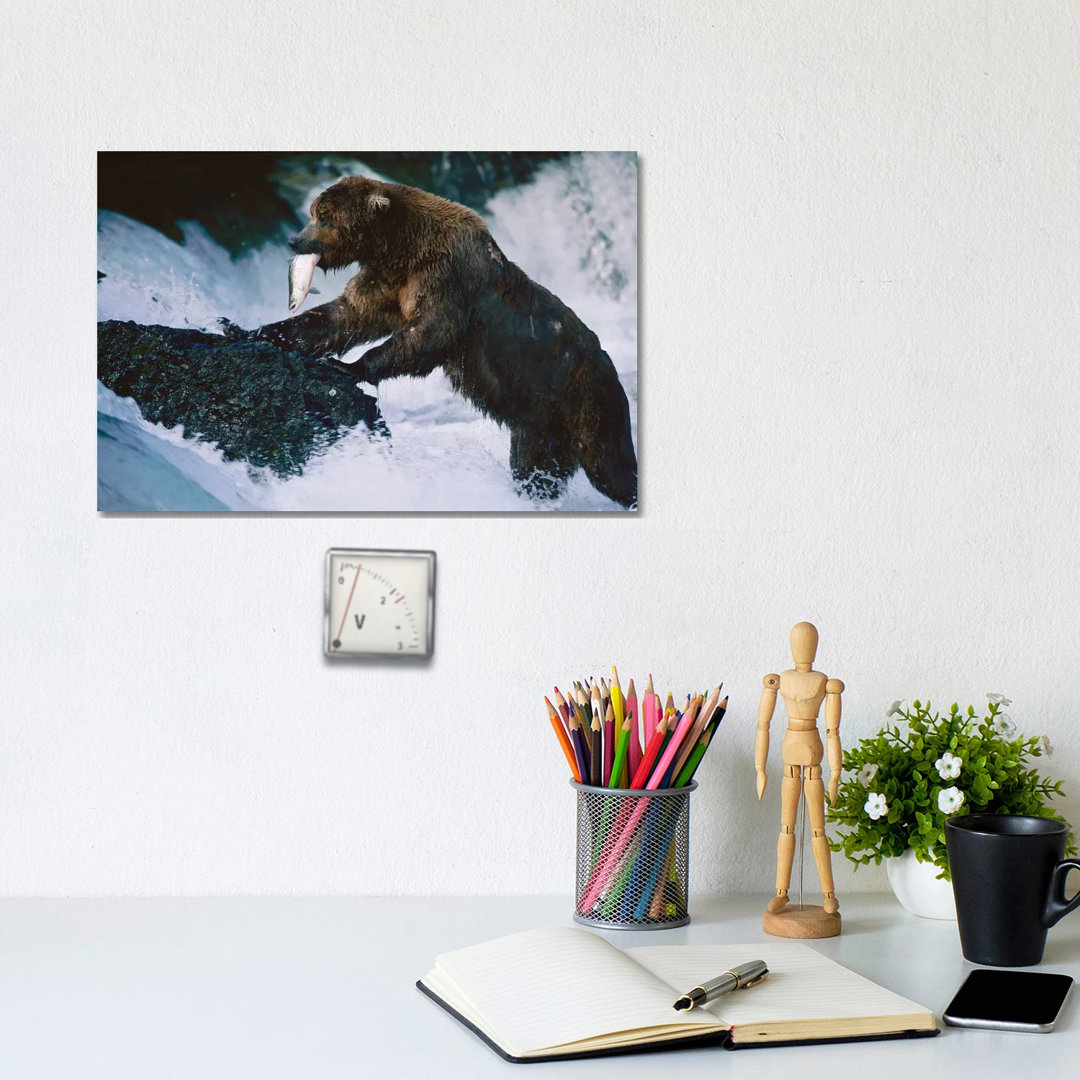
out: 1 V
